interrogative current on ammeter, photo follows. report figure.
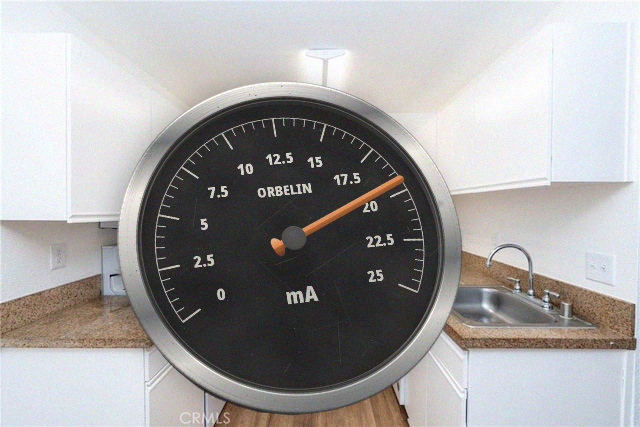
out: 19.5 mA
